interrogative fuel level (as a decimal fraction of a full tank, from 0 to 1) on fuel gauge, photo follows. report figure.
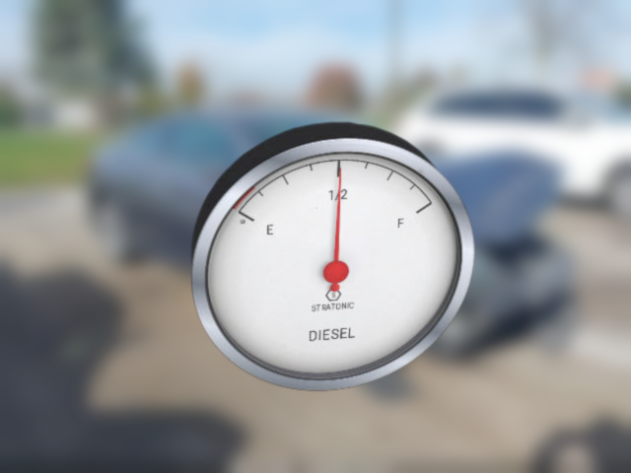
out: 0.5
